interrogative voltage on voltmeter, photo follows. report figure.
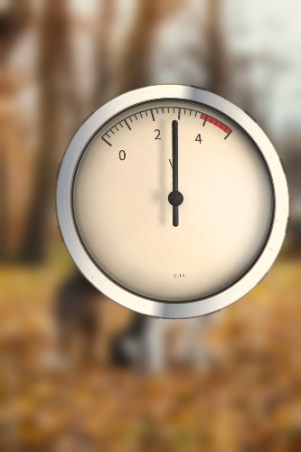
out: 2.8 V
